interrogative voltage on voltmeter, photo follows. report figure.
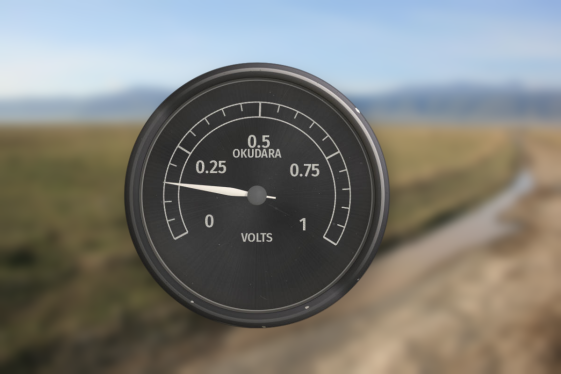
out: 0.15 V
